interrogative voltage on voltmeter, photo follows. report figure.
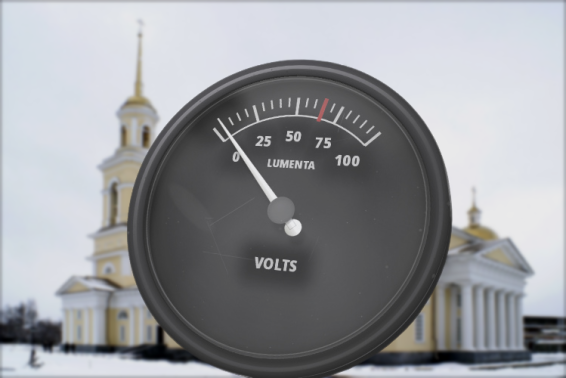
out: 5 V
